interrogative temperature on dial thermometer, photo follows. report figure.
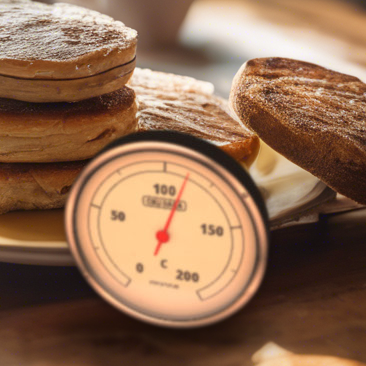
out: 112.5 °C
